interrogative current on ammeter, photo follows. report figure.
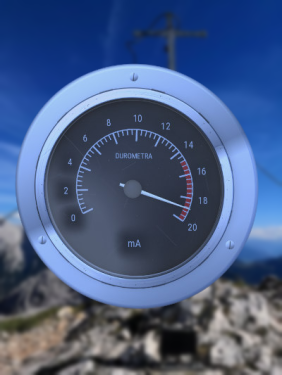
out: 18.8 mA
